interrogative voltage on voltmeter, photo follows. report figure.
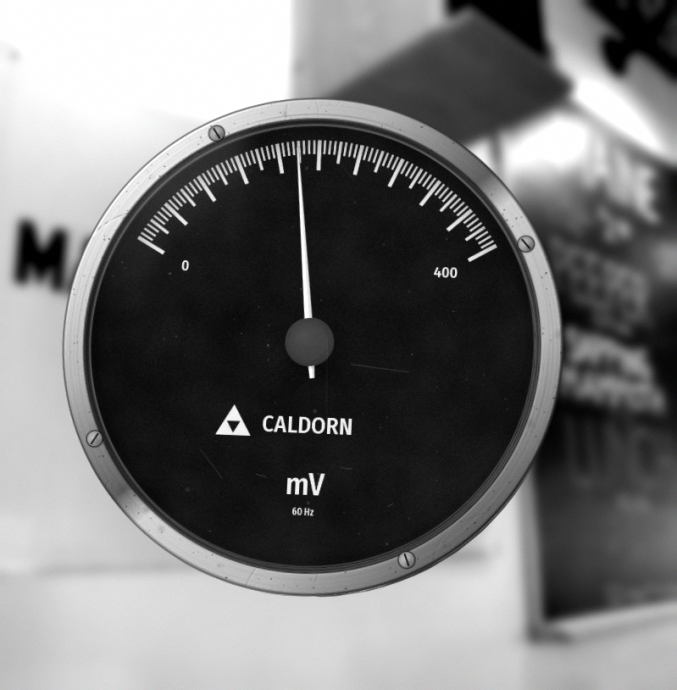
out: 180 mV
